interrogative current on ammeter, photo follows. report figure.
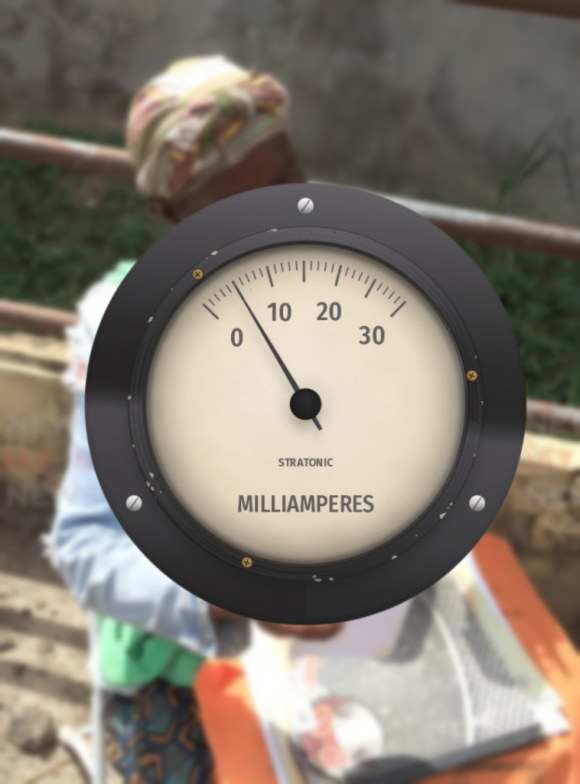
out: 5 mA
